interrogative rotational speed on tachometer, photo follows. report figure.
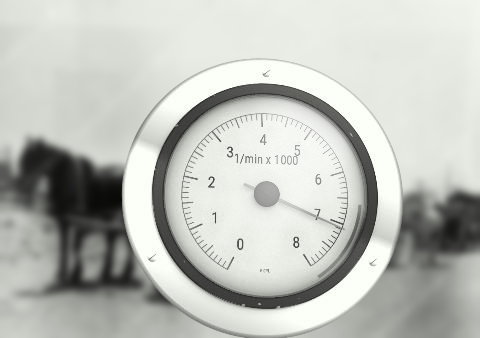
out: 7100 rpm
